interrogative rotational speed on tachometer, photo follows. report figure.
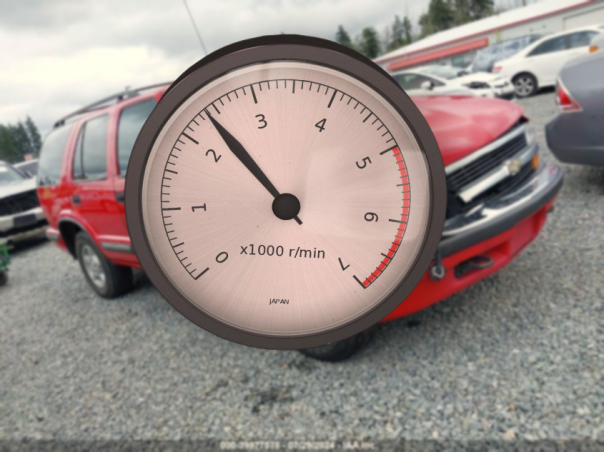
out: 2400 rpm
